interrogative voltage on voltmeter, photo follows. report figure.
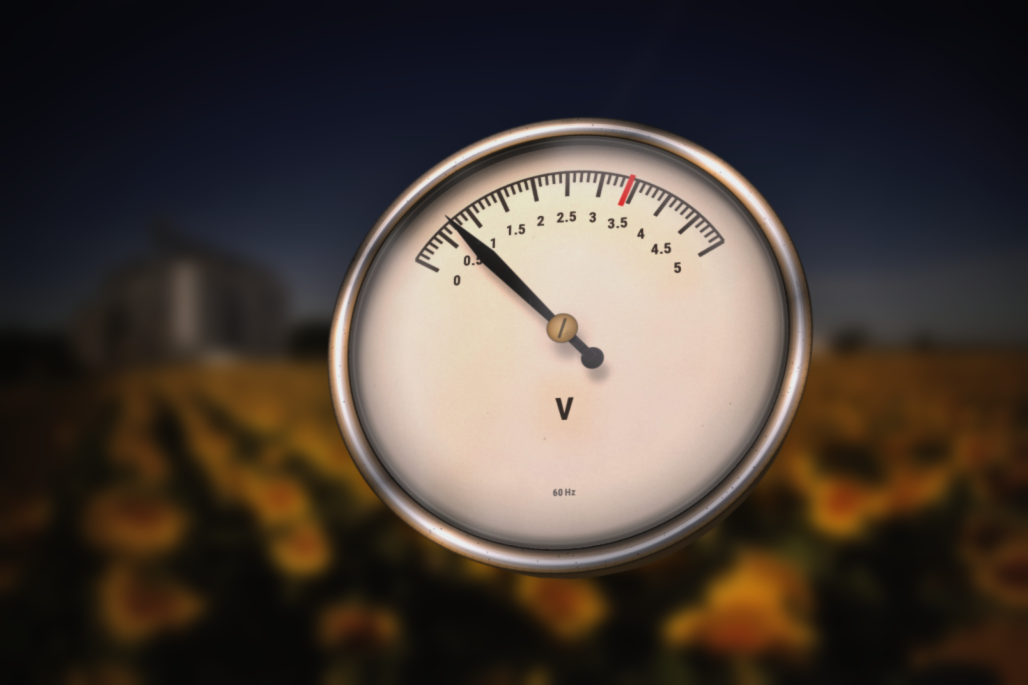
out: 0.7 V
